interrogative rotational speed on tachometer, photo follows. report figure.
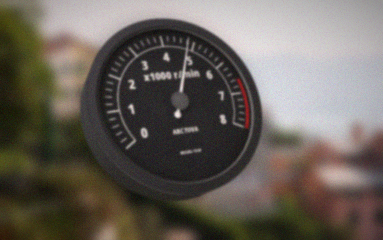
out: 4800 rpm
